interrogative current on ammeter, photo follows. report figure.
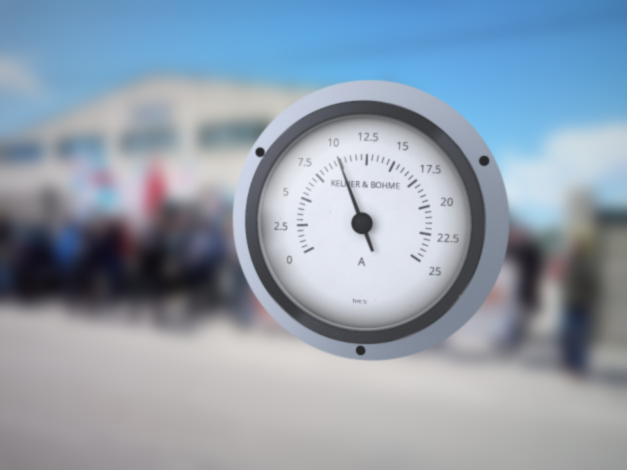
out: 10 A
